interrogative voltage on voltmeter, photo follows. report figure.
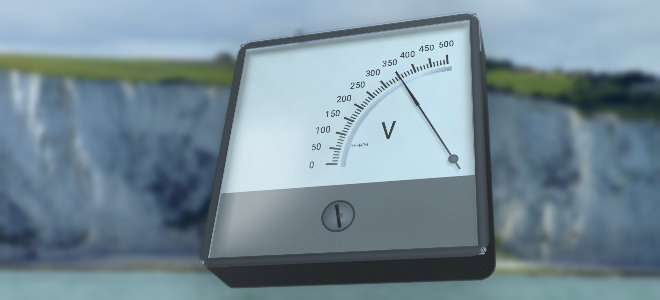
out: 350 V
